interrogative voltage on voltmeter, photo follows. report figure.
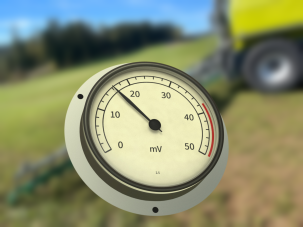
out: 16 mV
